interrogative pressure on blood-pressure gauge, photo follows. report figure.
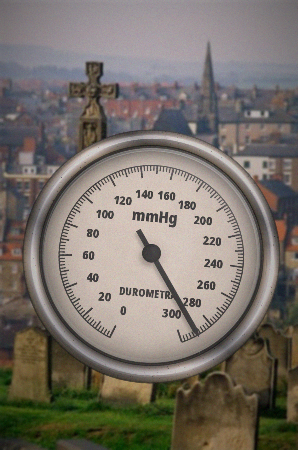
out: 290 mmHg
